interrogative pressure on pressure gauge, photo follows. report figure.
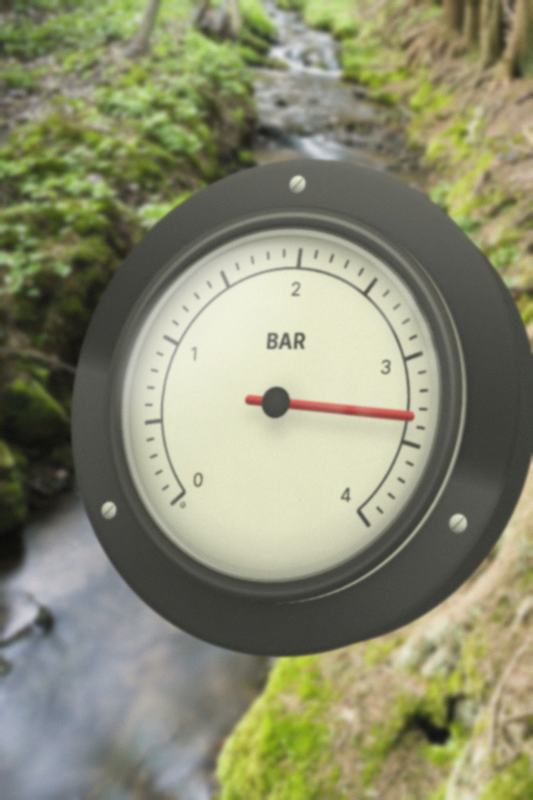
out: 3.35 bar
